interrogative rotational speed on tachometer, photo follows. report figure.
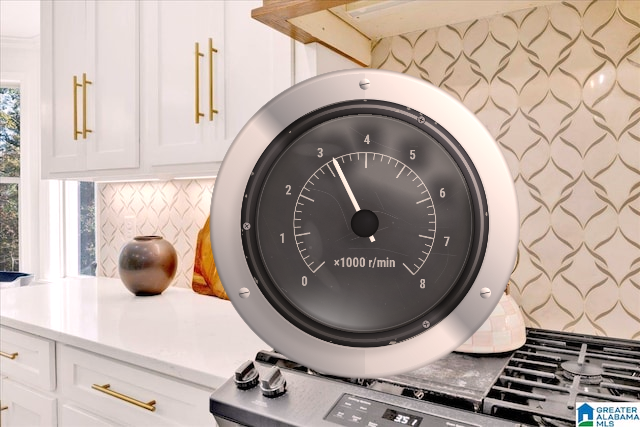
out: 3200 rpm
